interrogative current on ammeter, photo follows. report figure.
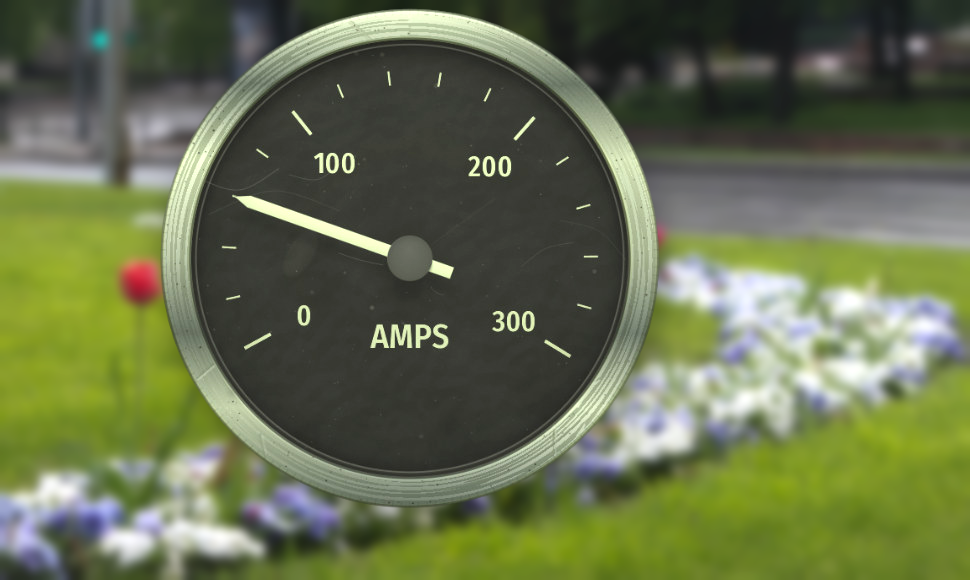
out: 60 A
